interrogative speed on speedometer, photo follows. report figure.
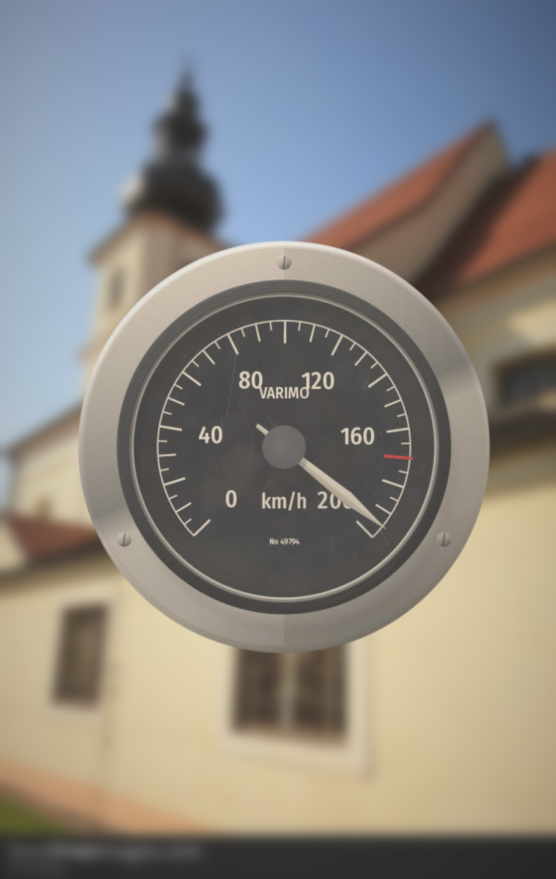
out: 195 km/h
